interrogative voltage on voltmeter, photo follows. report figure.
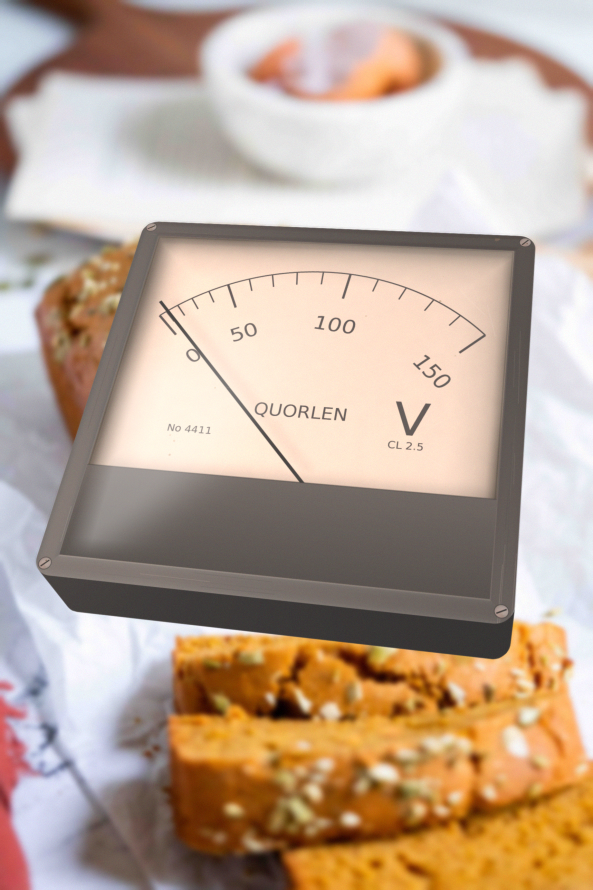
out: 10 V
